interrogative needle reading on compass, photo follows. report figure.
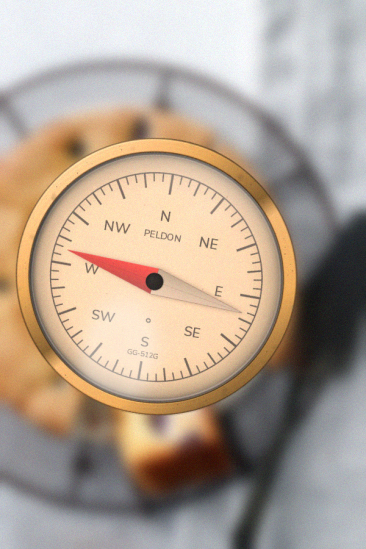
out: 280 °
